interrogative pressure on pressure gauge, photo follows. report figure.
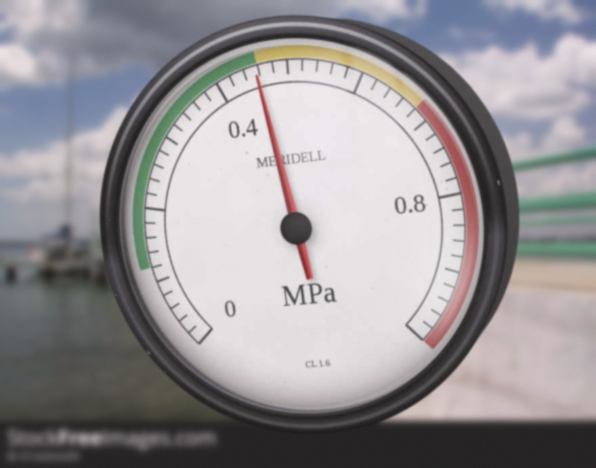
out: 0.46 MPa
